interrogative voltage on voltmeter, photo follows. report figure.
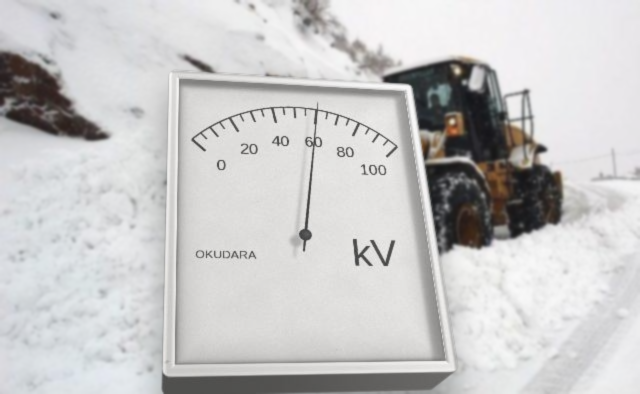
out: 60 kV
